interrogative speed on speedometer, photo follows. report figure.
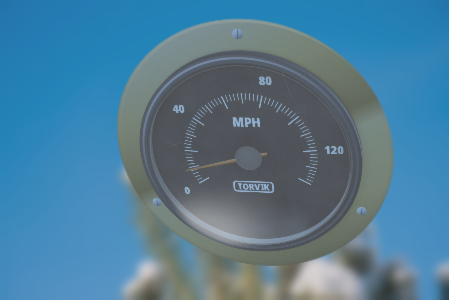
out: 10 mph
